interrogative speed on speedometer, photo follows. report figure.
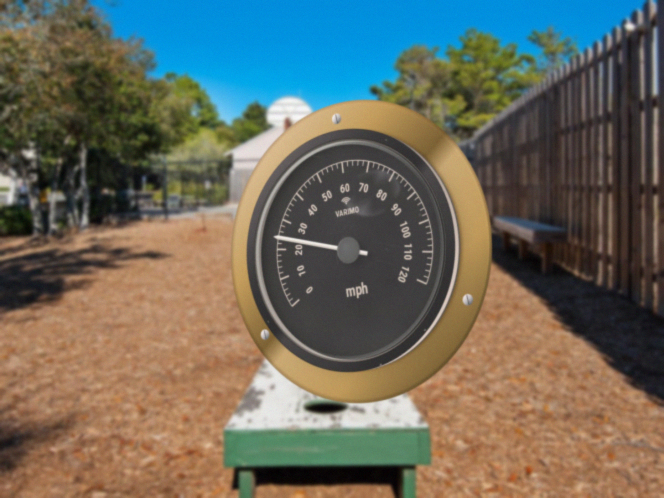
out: 24 mph
